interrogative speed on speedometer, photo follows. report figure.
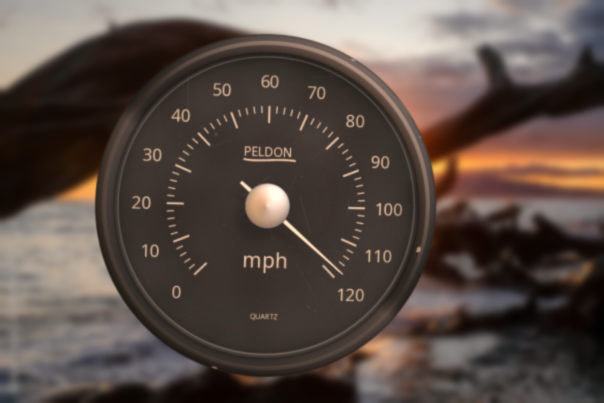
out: 118 mph
